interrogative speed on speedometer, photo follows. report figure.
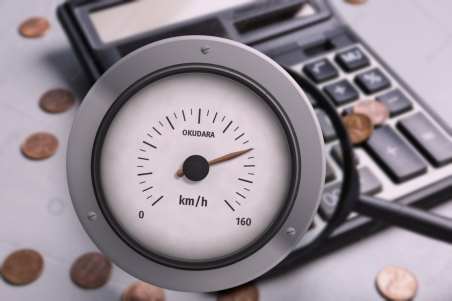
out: 120 km/h
